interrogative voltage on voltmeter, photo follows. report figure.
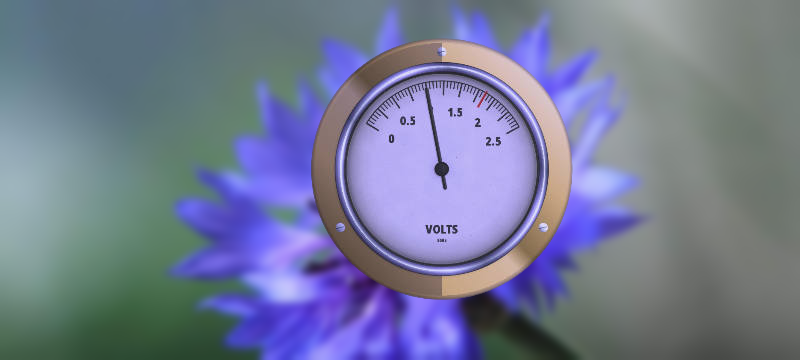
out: 1 V
